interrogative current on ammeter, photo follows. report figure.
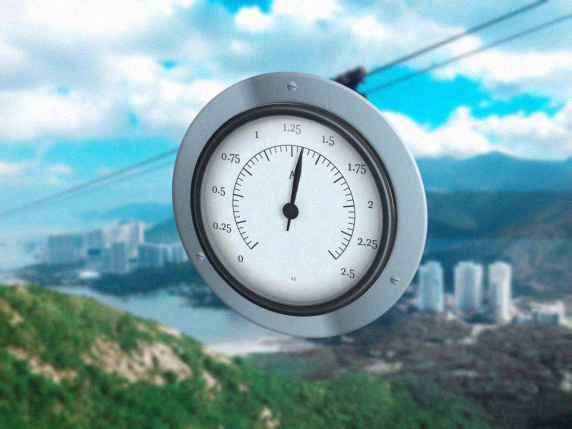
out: 1.35 A
